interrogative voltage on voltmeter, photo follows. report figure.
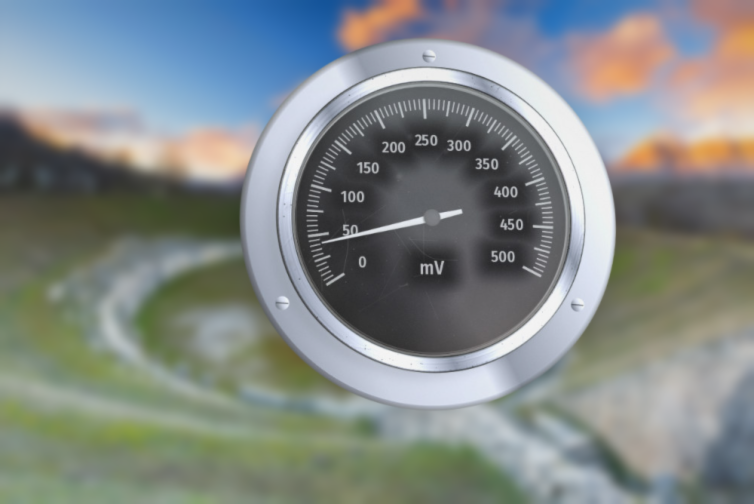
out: 40 mV
